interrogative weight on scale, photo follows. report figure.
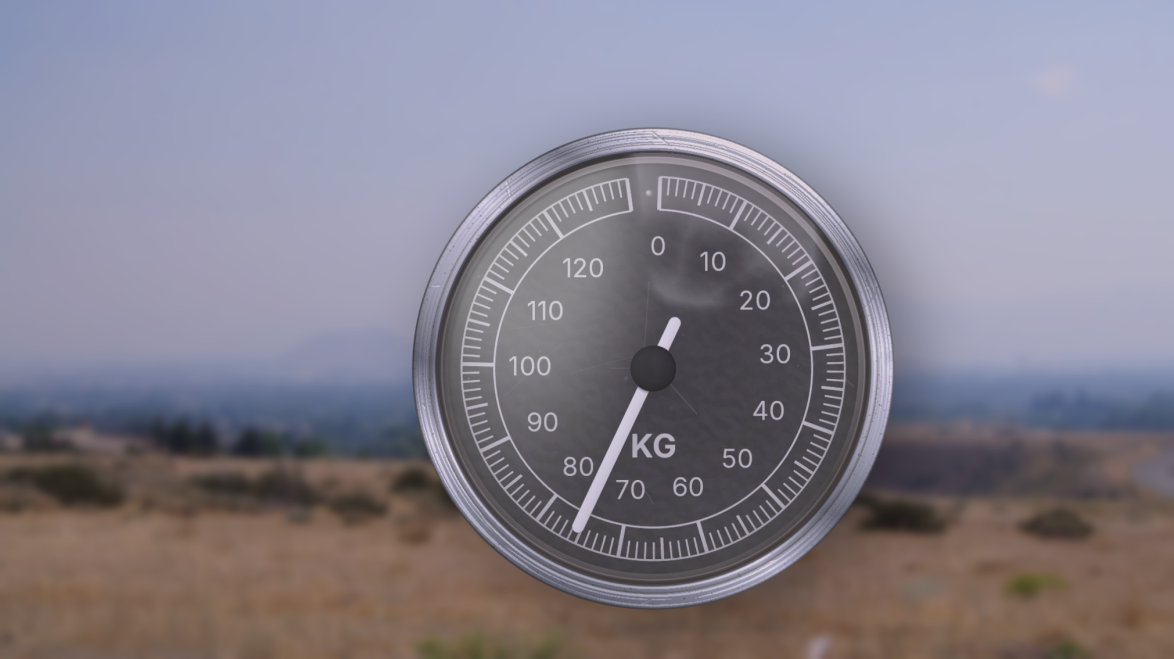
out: 75.5 kg
